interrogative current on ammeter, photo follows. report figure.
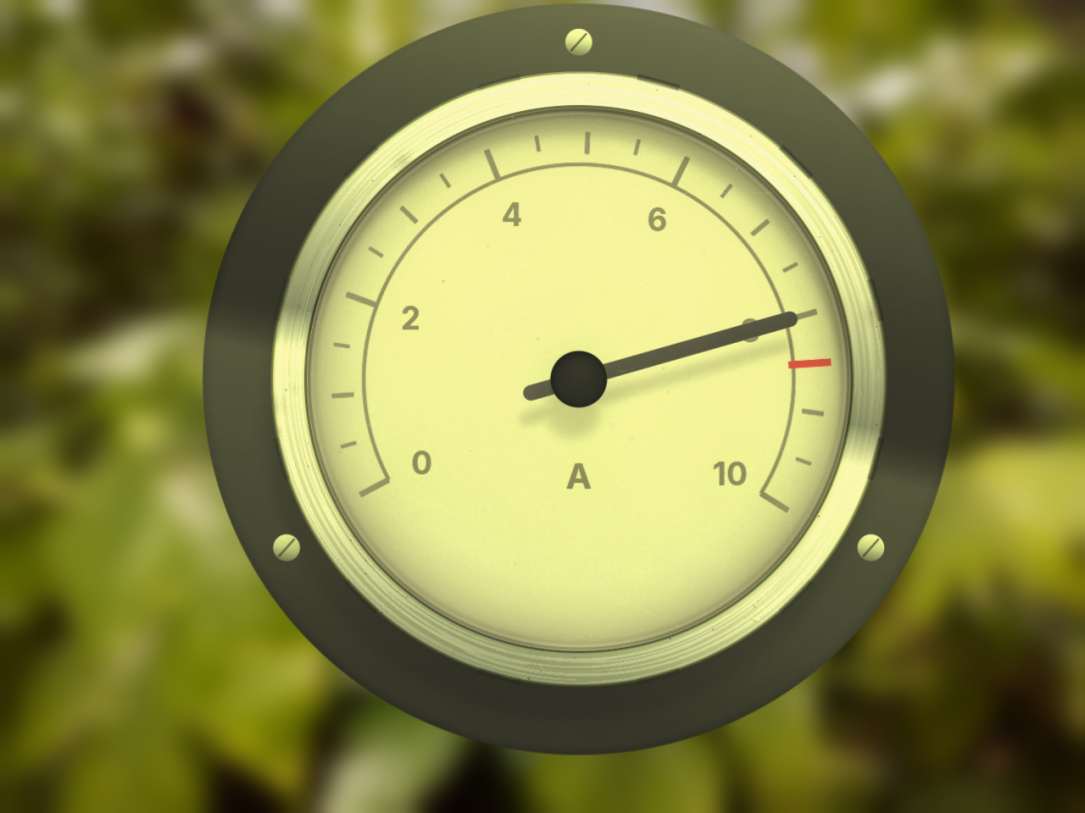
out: 8 A
